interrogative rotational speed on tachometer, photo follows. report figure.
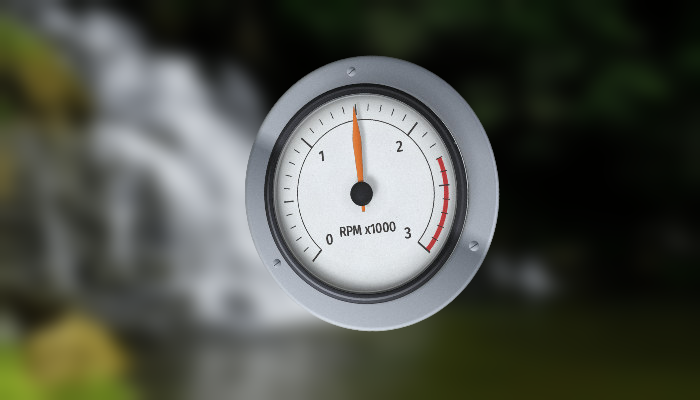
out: 1500 rpm
